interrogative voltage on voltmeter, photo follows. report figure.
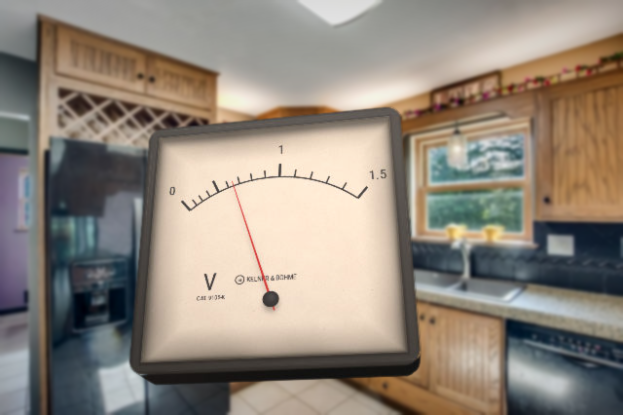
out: 0.65 V
